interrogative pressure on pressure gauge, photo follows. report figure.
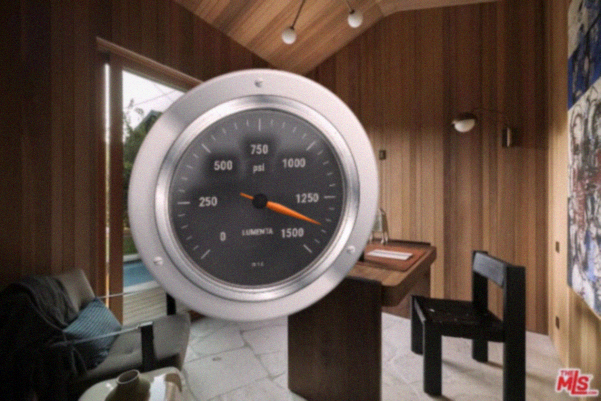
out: 1375 psi
